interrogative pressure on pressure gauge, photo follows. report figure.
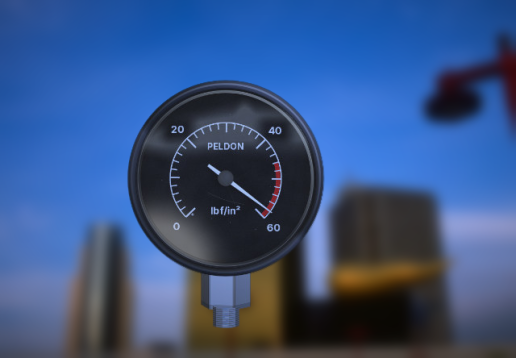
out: 58 psi
